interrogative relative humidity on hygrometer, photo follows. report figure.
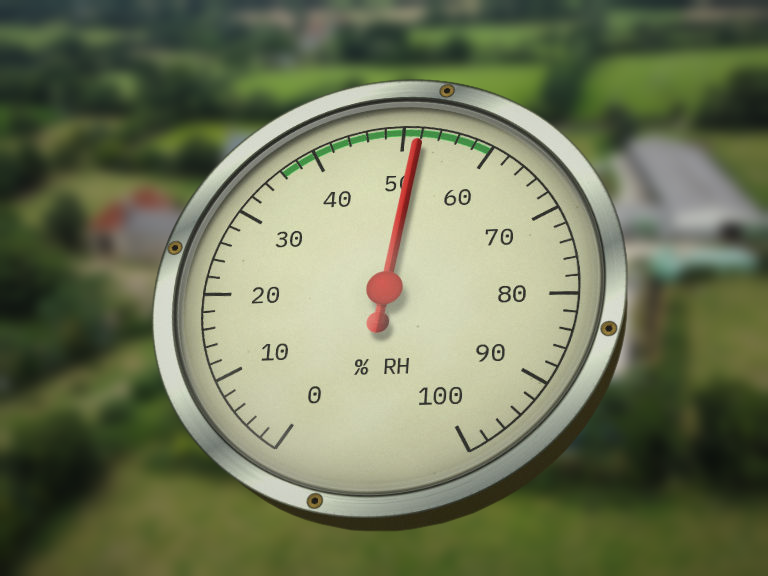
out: 52 %
